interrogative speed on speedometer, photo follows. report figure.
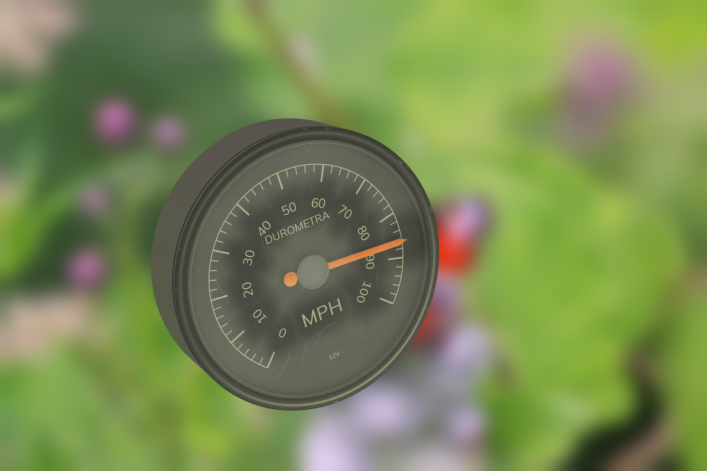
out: 86 mph
